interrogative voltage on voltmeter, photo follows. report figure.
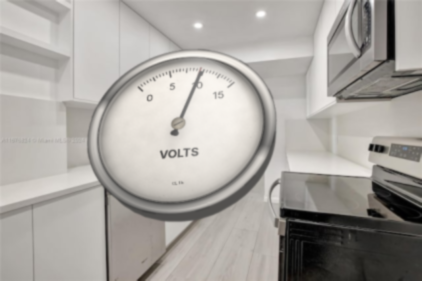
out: 10 V
